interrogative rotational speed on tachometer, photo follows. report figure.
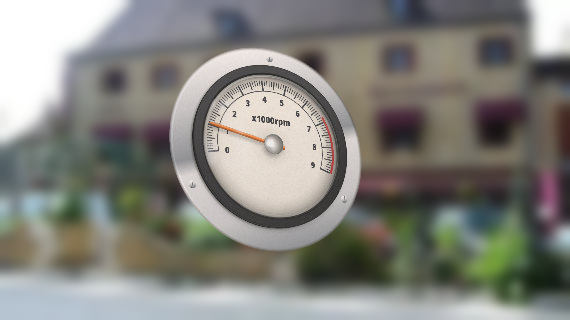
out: 1000 rpm
